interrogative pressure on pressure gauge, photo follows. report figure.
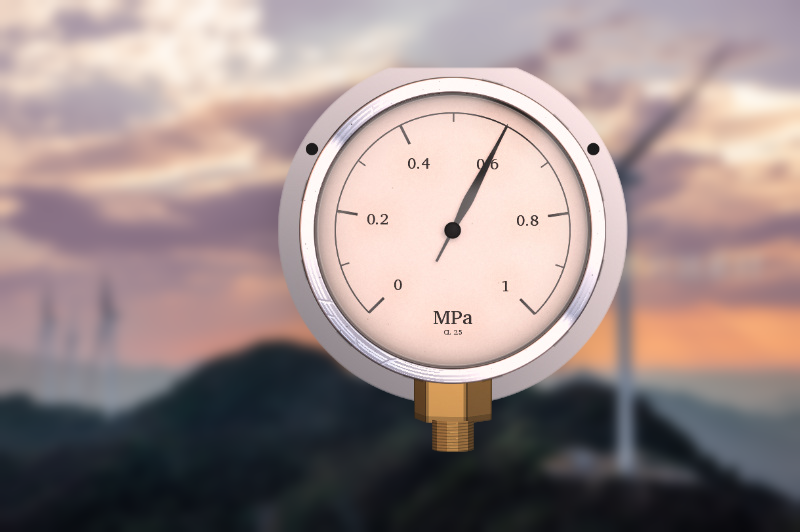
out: 0.6 MPa
